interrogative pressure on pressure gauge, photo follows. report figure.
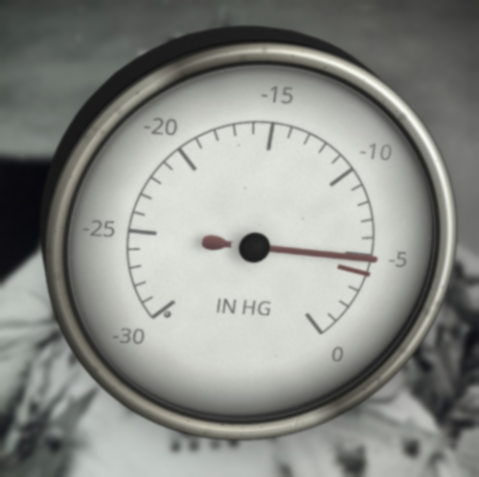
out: -5 inHg
